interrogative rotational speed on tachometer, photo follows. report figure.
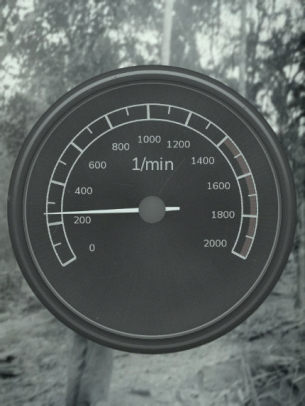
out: 250 rpm
